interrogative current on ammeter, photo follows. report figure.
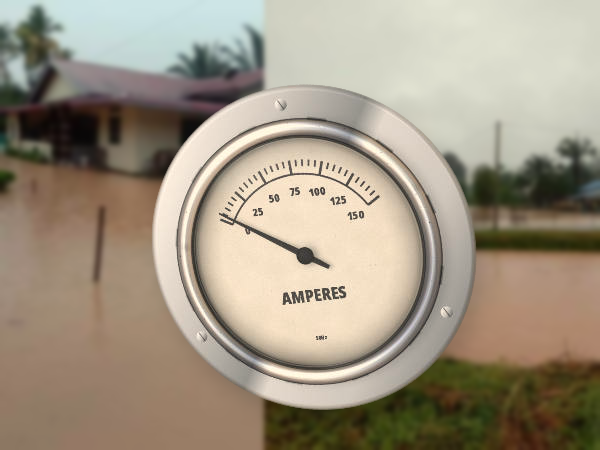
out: 5 A
